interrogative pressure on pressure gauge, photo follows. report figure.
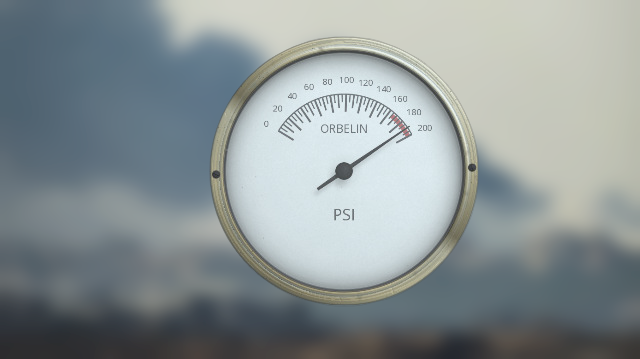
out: 190 psi
